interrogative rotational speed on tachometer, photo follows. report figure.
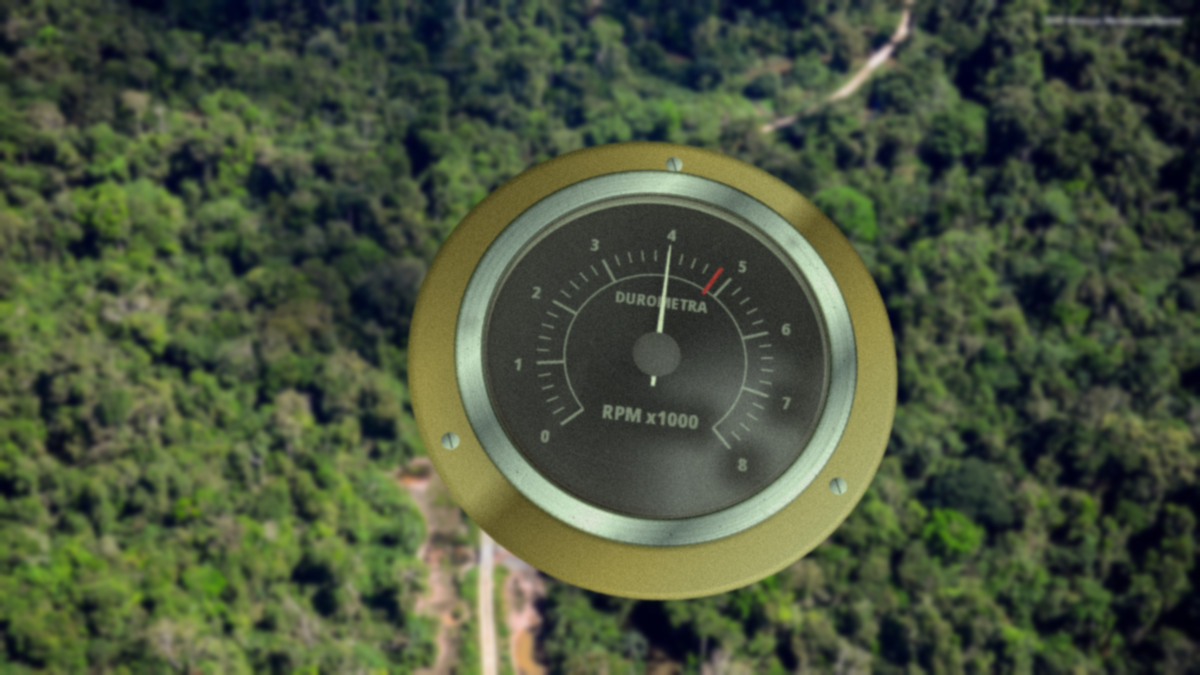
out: 4000 rpm
